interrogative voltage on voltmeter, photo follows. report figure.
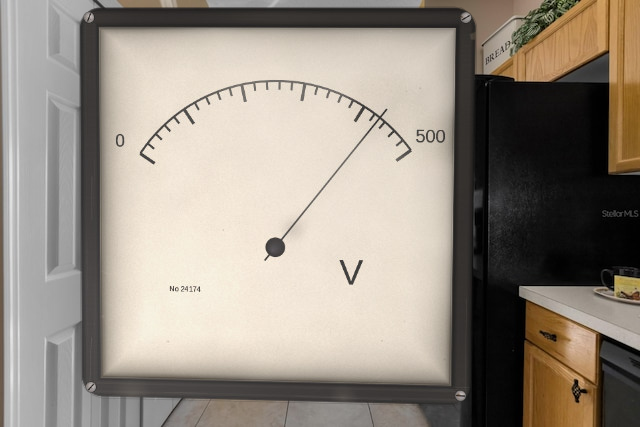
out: 430 V
